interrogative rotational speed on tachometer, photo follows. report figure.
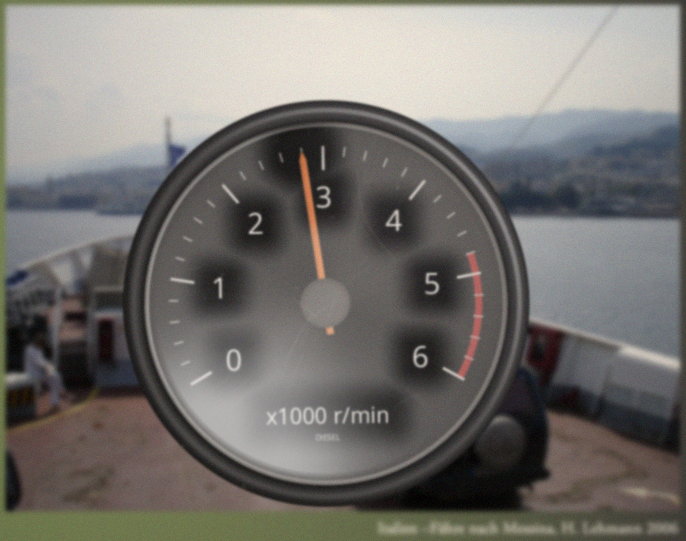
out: 2800 rpm
